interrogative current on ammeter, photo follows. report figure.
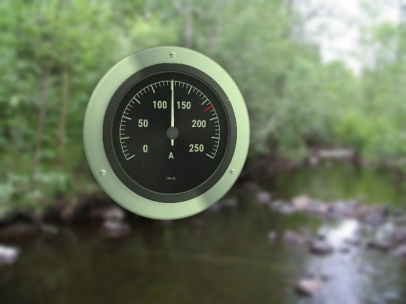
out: 125 A
